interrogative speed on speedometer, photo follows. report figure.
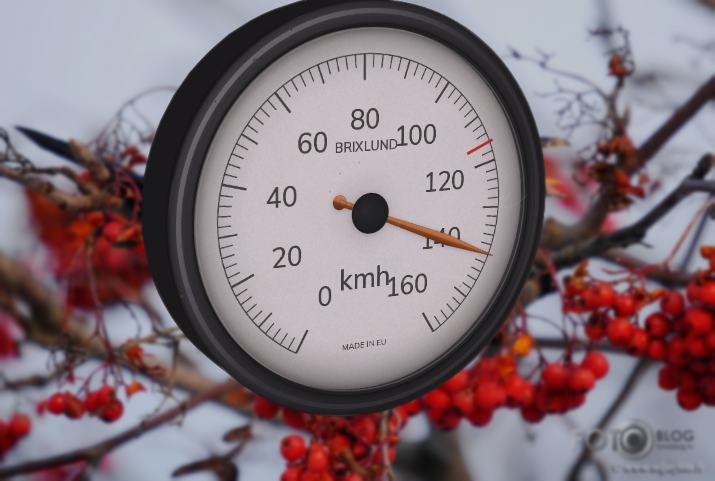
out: 140 km/h
